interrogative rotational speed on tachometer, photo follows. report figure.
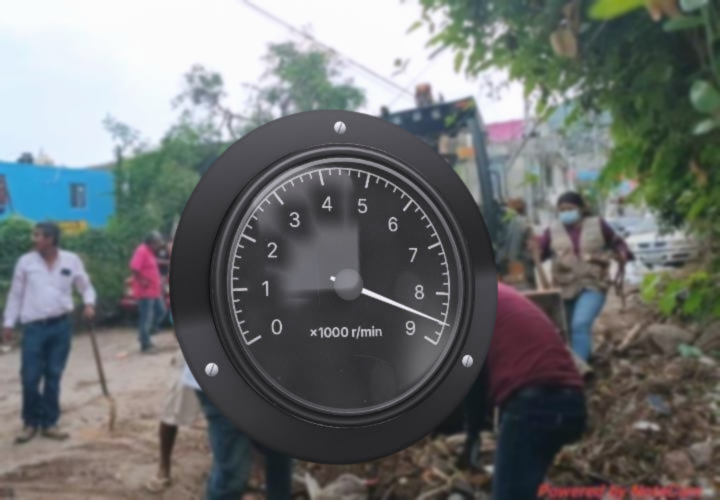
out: 8600 rpm
